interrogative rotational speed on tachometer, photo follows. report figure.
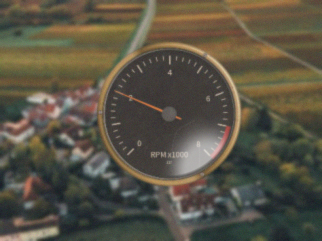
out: 2000 rpm
